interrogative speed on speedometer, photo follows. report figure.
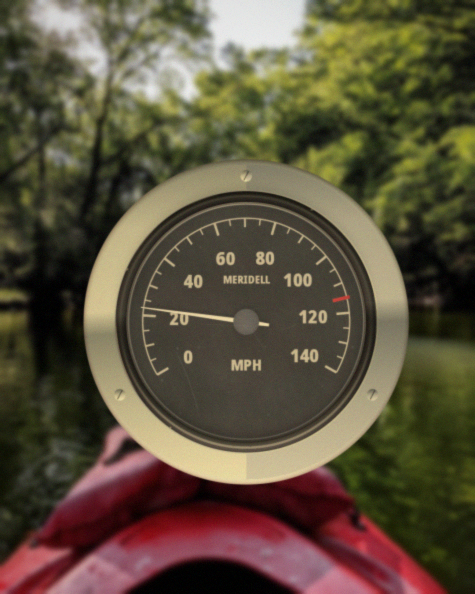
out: 22.5 mph
